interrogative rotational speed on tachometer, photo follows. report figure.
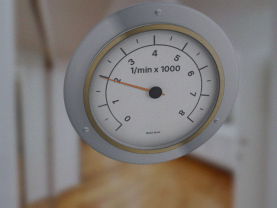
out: 2000 rpm
